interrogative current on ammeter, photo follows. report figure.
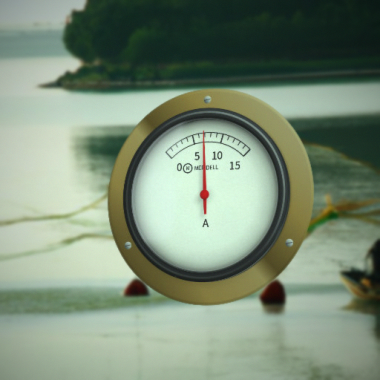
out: 7 A
